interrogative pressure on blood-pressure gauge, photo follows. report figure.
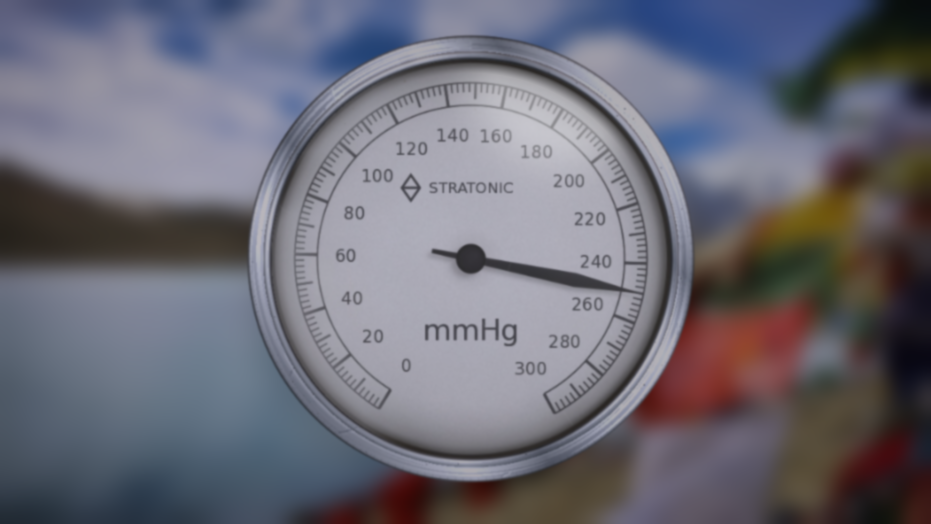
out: 250 mmHg
